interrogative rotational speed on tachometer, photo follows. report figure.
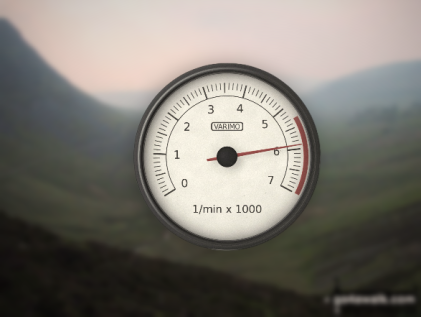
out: 5900 rpm
